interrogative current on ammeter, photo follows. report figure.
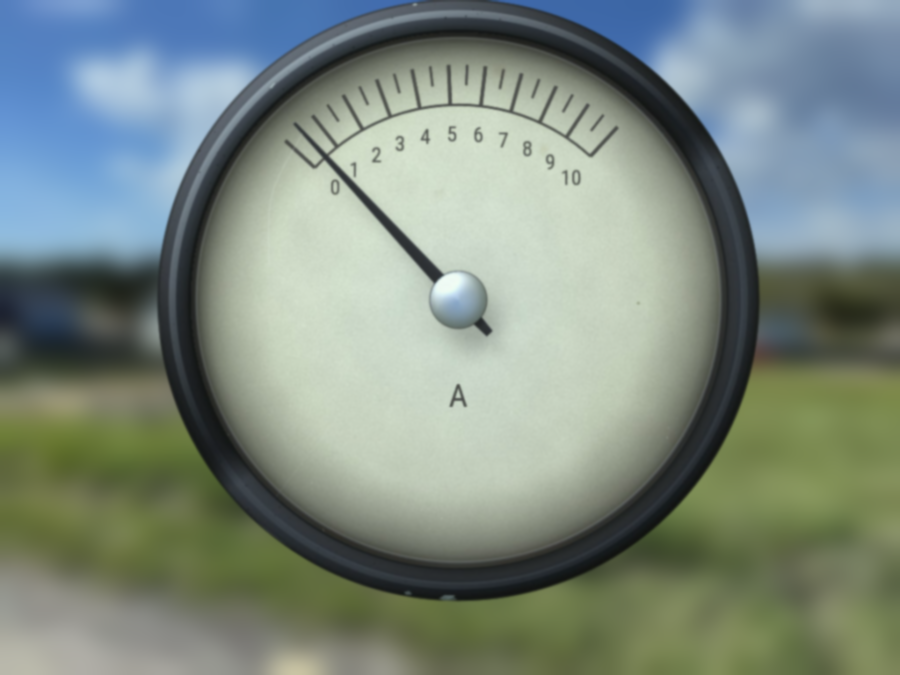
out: 0.5 A
